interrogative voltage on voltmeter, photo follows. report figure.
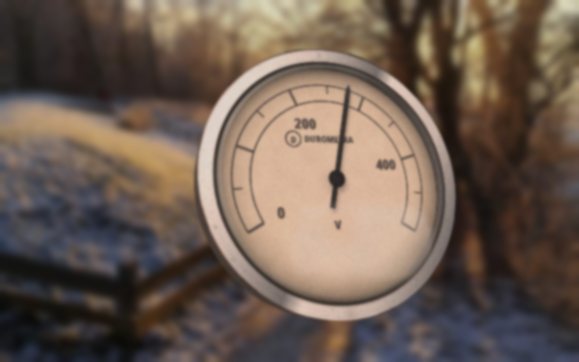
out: 275 V
